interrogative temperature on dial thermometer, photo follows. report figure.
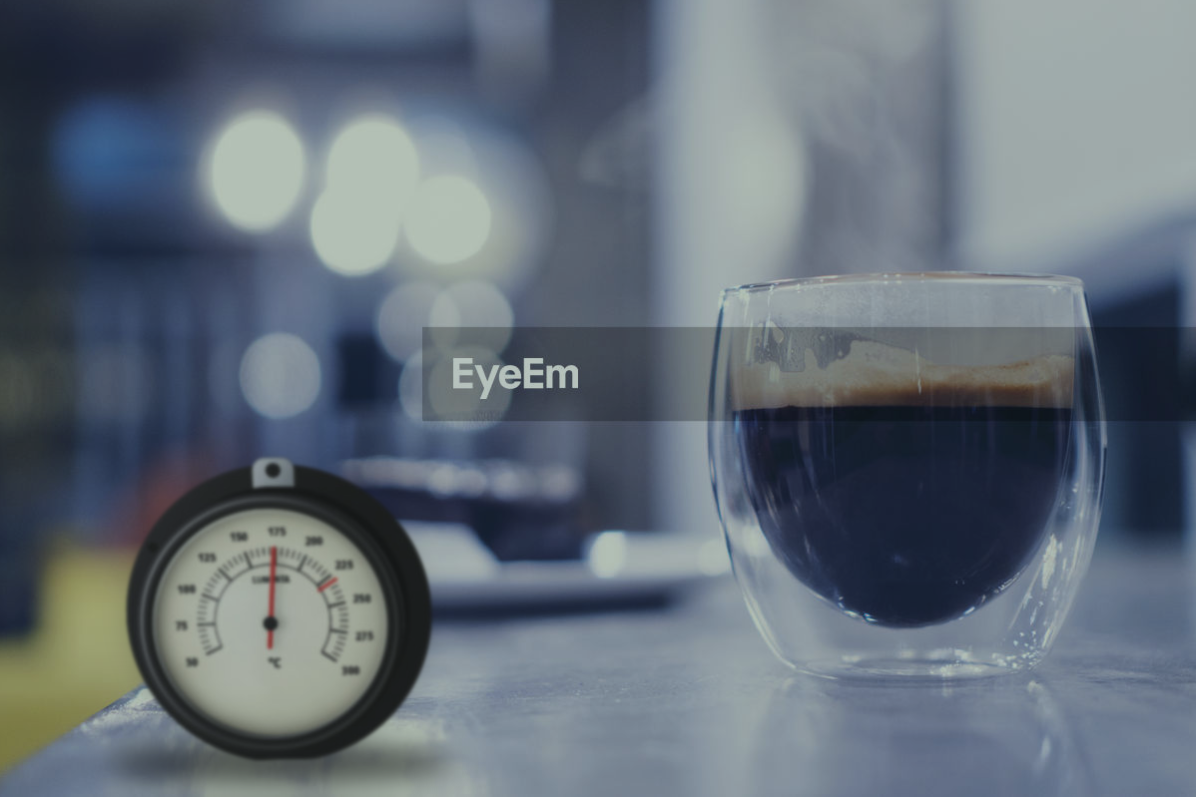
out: 175 °C
